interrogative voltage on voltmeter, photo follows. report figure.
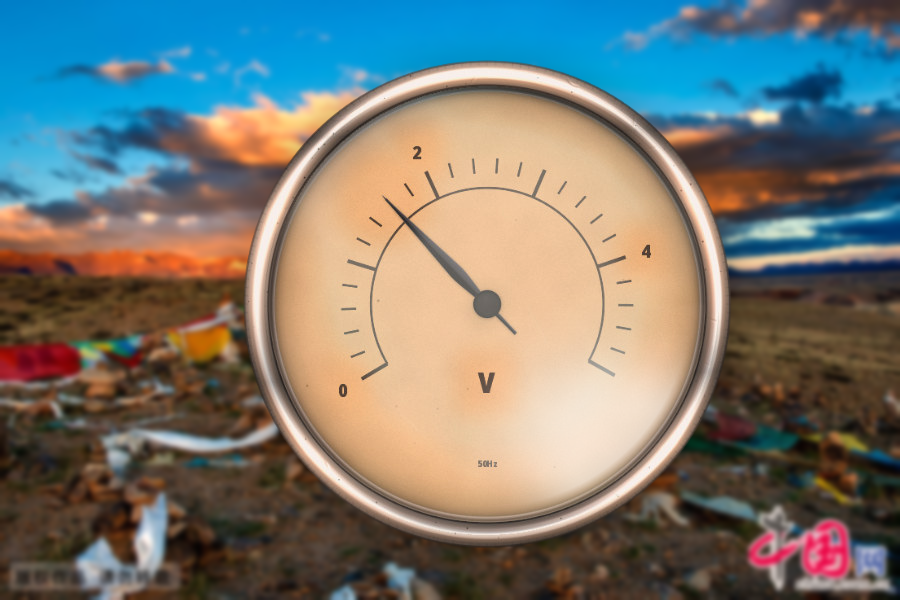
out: 1.6 V
